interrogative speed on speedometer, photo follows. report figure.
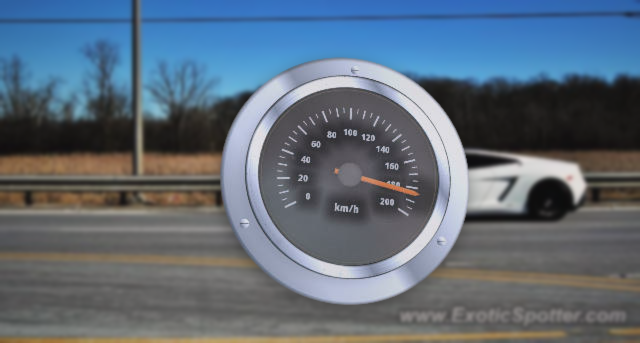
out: 185 km/h
